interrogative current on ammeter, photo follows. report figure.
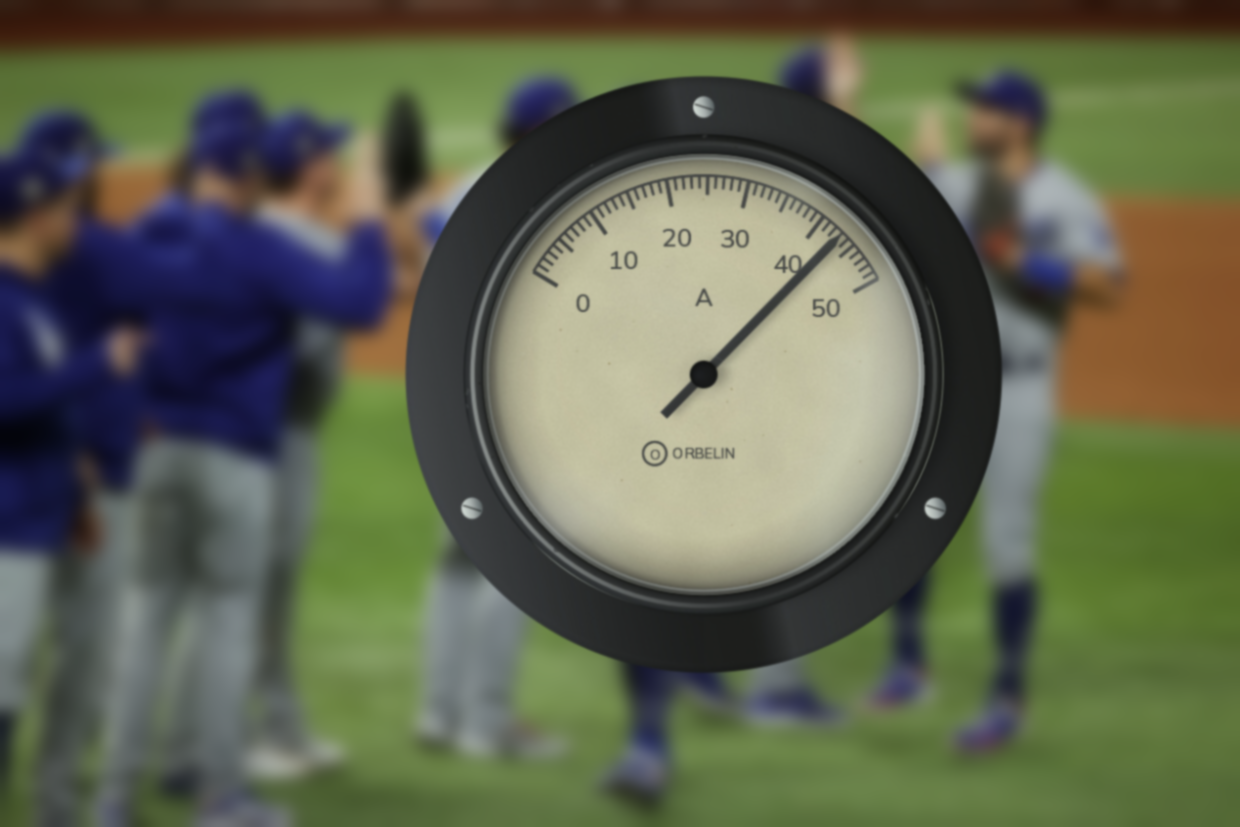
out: 43 A
